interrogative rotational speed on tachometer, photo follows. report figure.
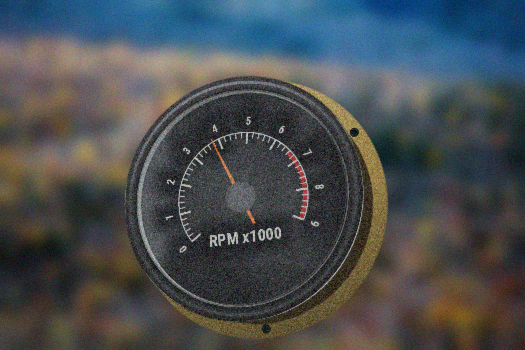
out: 3800 rpm
